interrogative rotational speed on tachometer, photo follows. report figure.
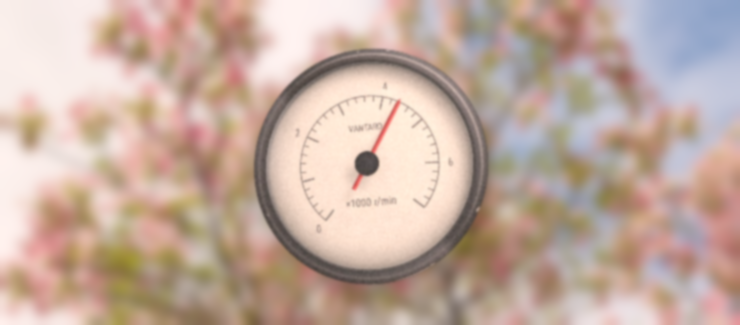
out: 4400 rpm
